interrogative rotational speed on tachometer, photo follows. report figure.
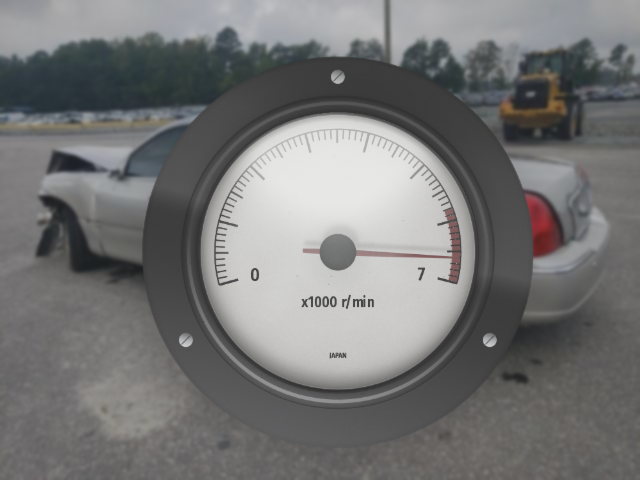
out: 6600 rpm
